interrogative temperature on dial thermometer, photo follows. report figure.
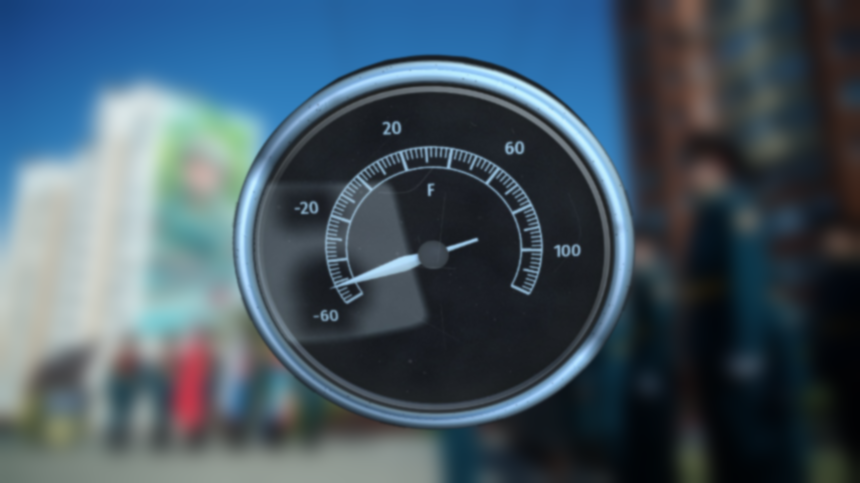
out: -50 °F
